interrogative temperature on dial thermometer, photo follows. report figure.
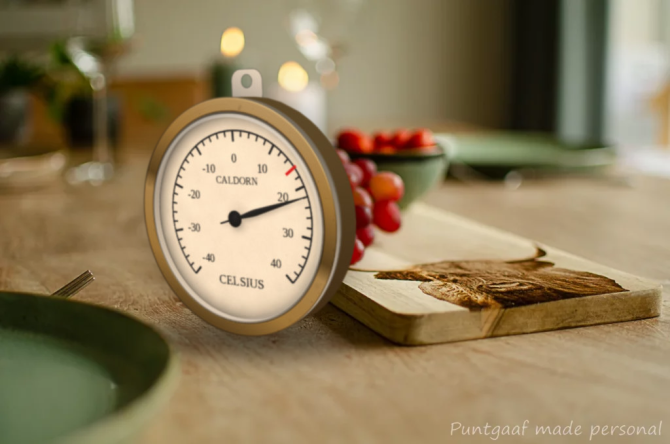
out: 22 °C
